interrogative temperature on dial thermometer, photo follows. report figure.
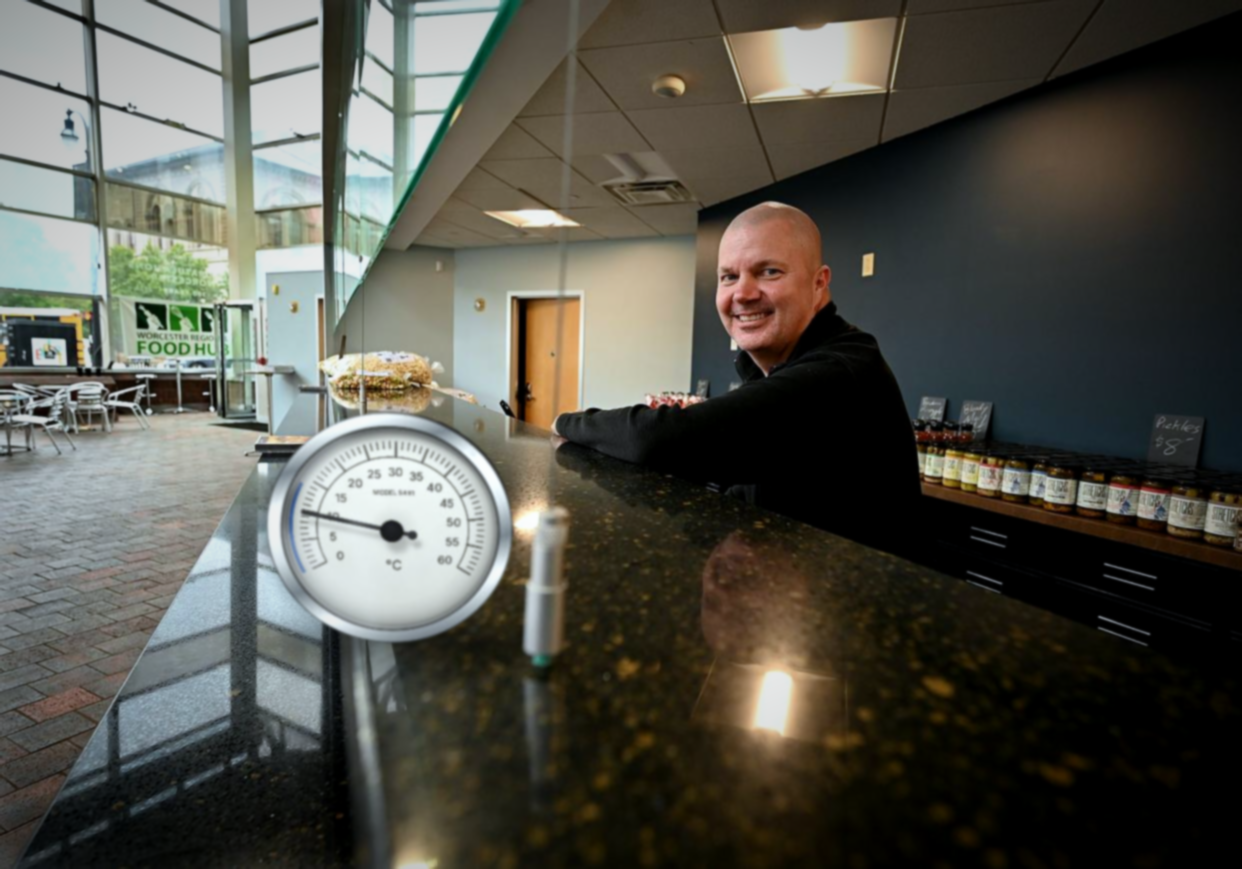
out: 10 °C
